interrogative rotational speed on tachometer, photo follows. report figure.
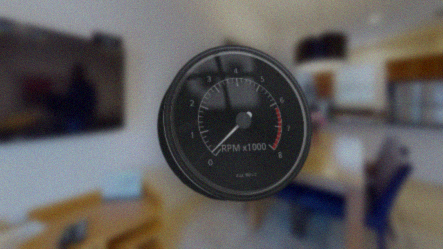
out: 200 rpm
